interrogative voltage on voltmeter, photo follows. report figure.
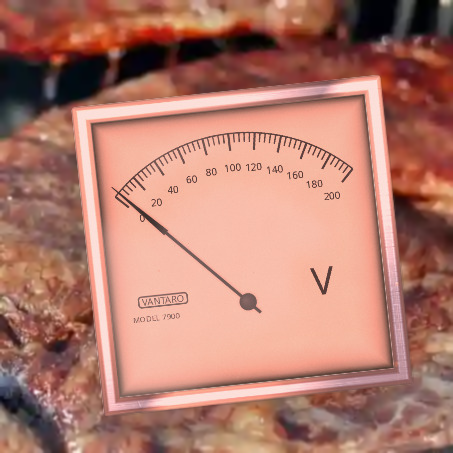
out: 4 V
